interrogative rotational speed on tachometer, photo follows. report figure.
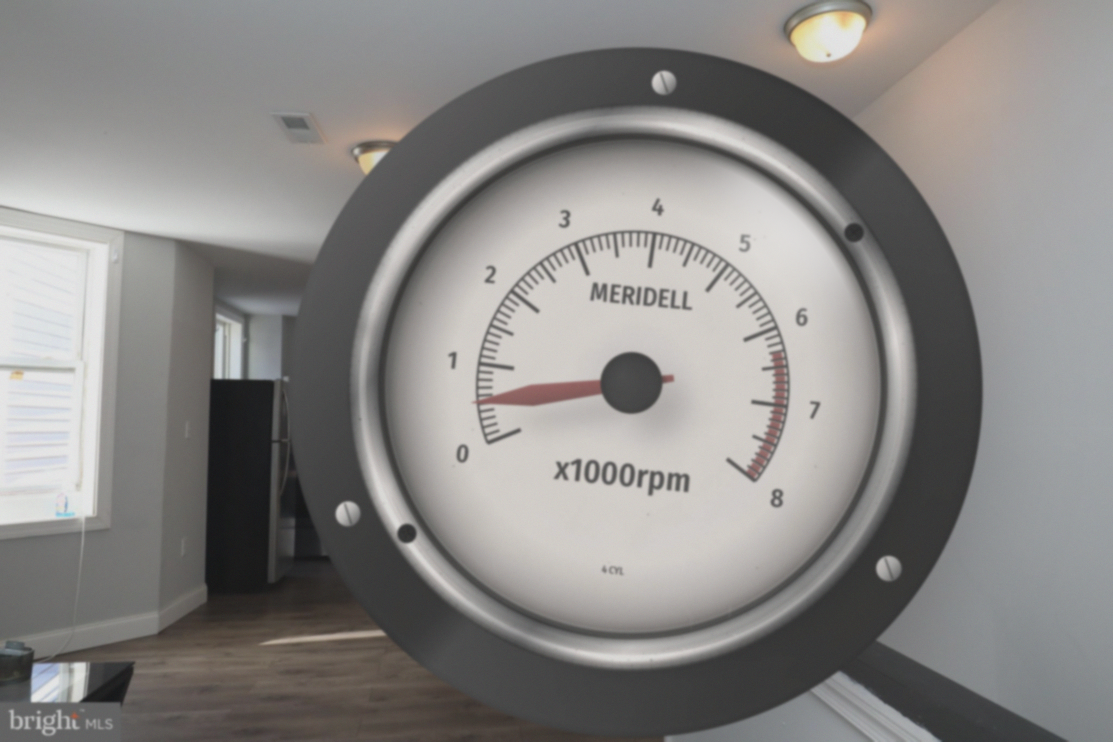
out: 500 rpm
